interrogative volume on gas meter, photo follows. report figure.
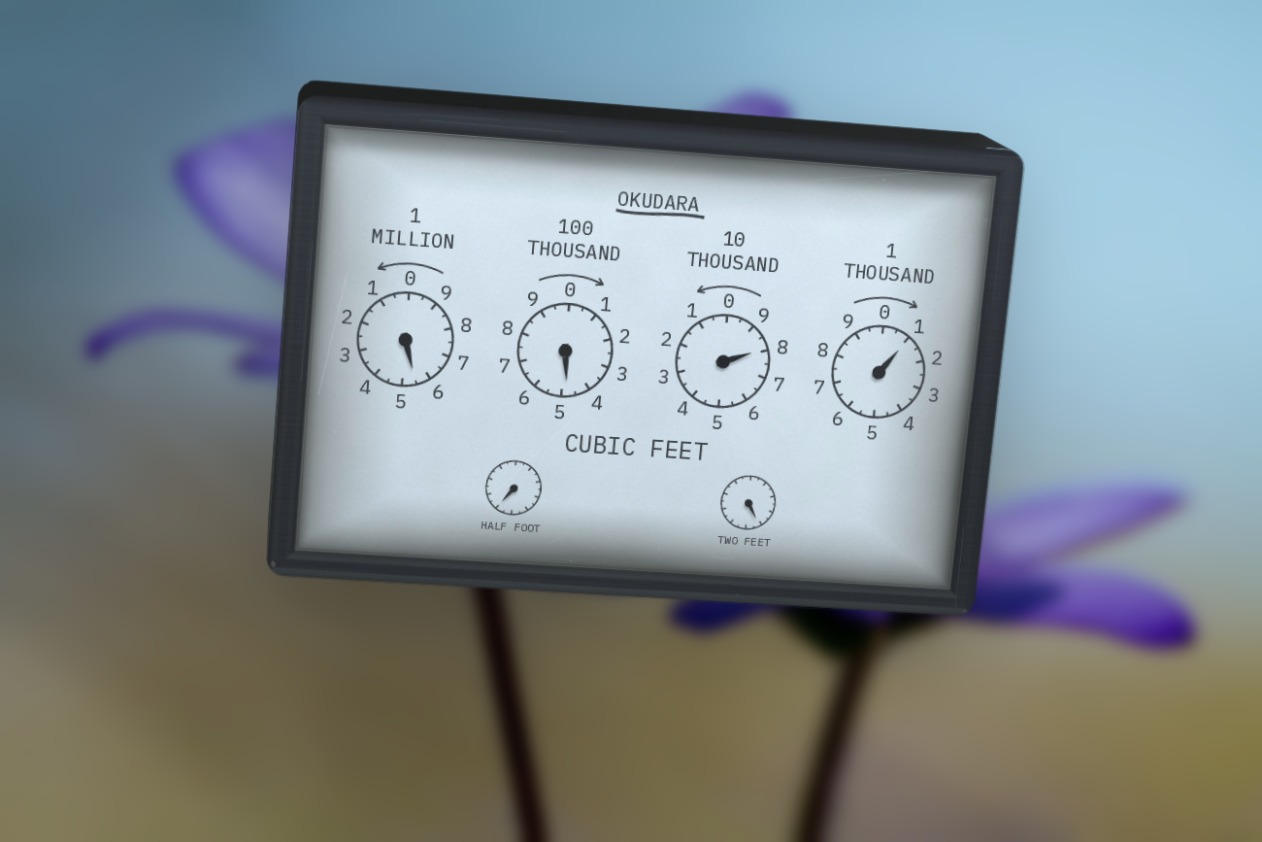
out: 548100 ft³
